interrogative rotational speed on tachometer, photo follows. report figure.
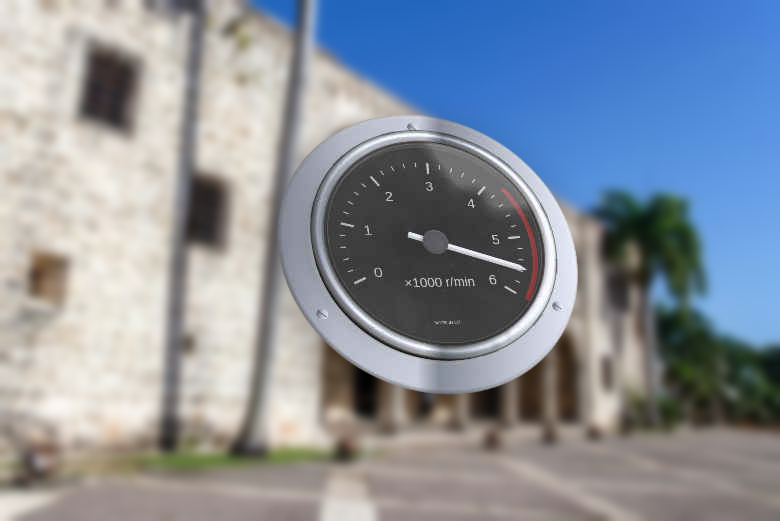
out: 5600 rpm
